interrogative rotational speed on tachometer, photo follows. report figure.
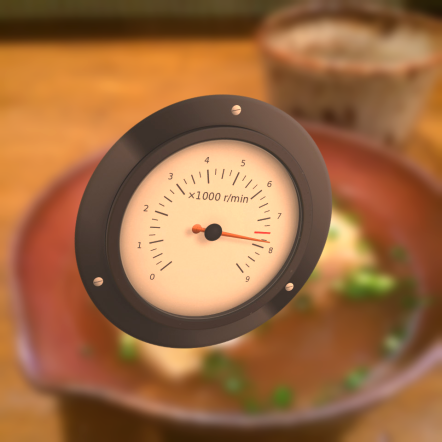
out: 7750 rpm
